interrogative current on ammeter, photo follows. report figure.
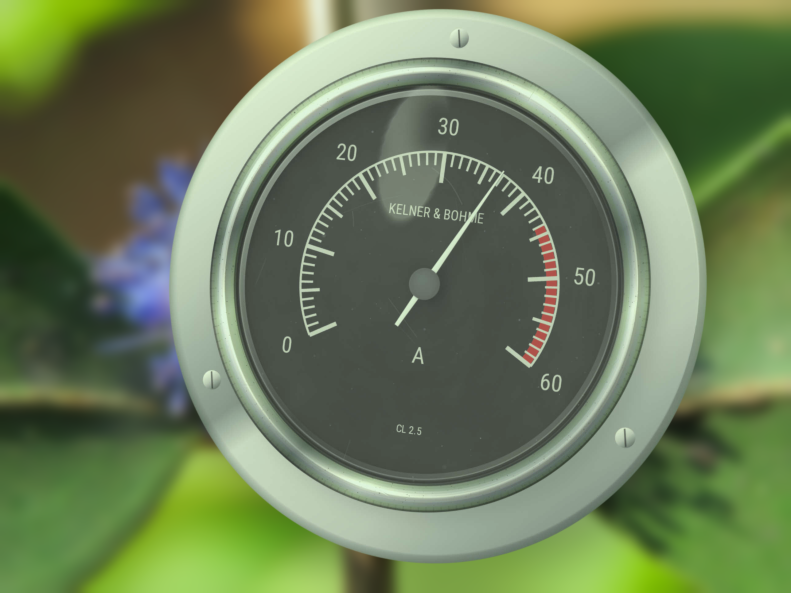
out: 37 A
